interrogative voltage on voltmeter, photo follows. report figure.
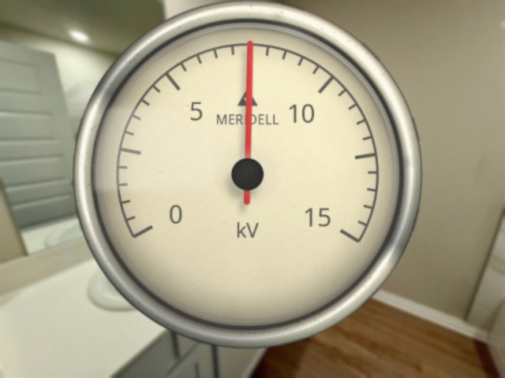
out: 7.5 kV
